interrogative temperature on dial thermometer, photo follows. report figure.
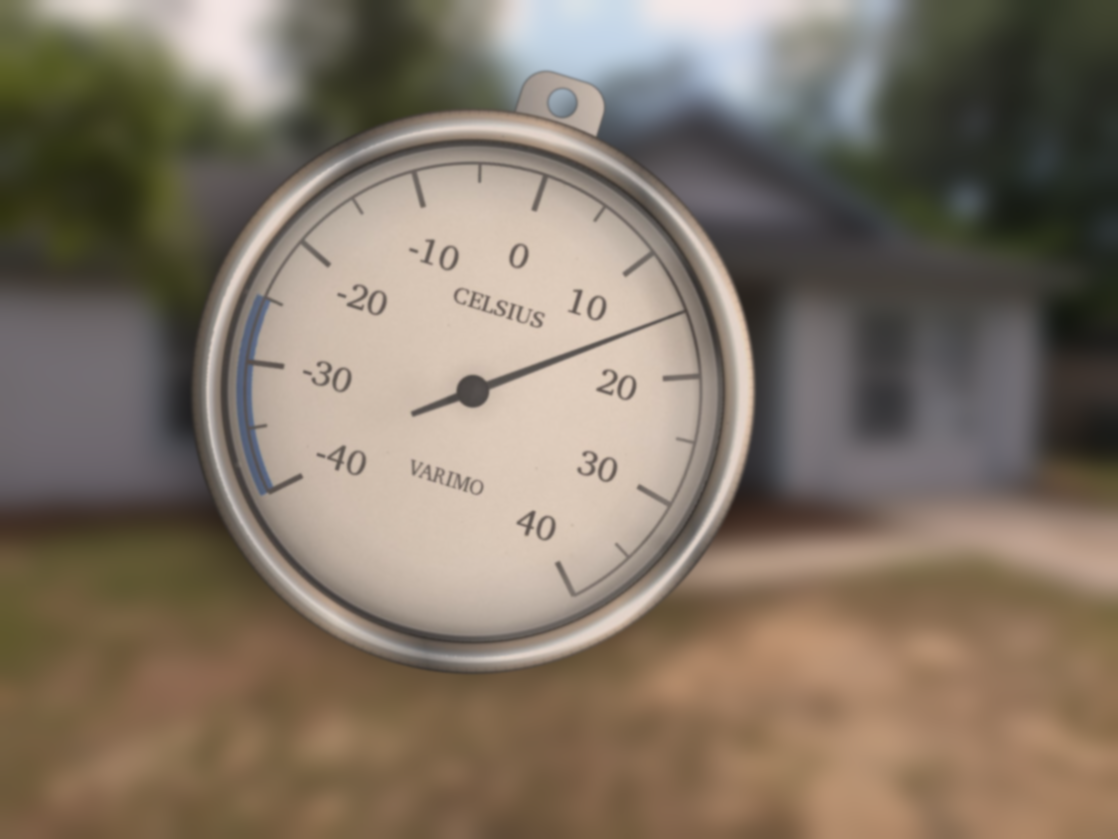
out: 15 °C
